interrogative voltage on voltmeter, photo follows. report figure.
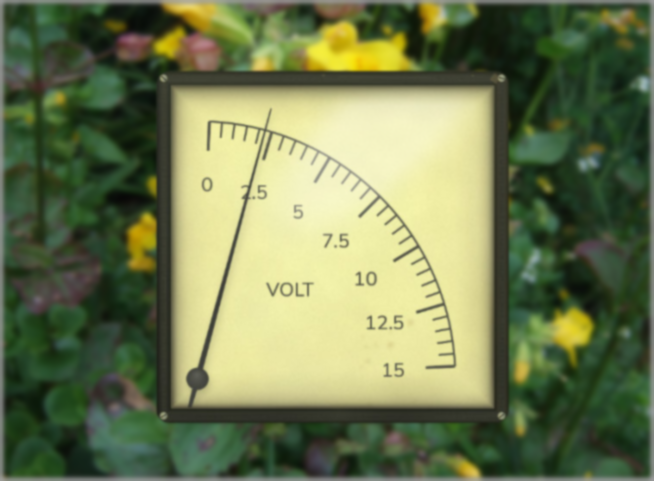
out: 2.25 V
